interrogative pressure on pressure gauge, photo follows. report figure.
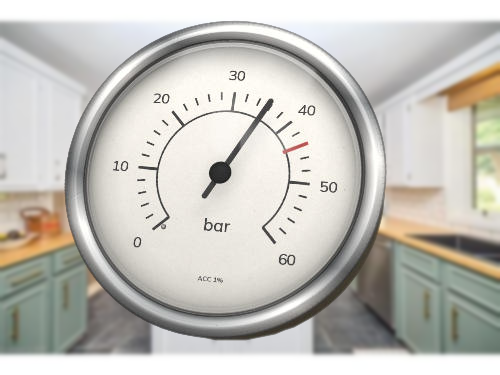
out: 36 bar
